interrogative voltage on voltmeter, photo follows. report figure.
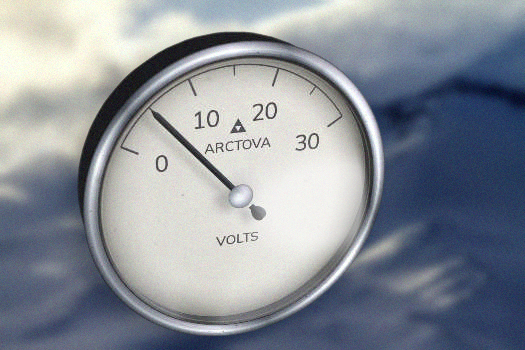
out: 5 V
